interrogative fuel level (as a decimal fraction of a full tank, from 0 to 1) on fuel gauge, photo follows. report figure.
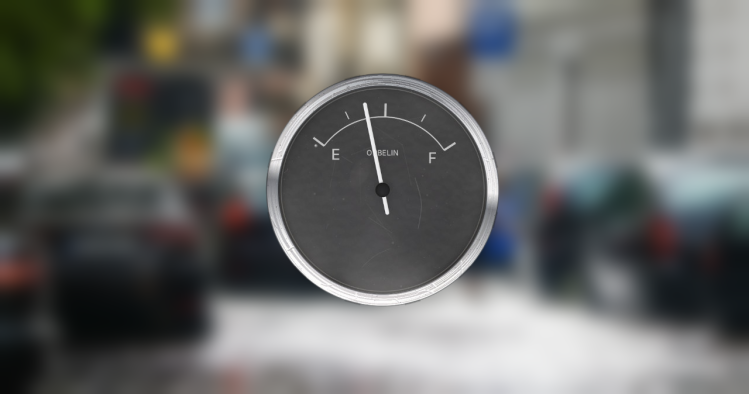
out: 0.375
